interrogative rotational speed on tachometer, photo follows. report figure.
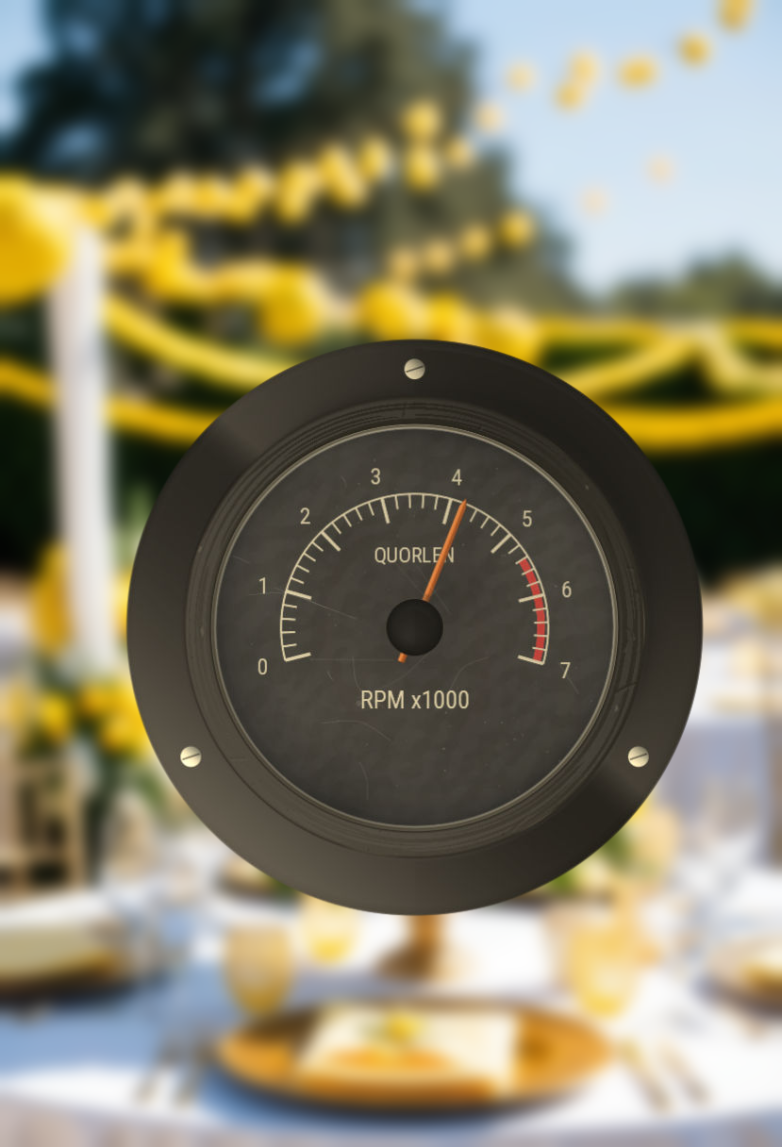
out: 4200 rpm
